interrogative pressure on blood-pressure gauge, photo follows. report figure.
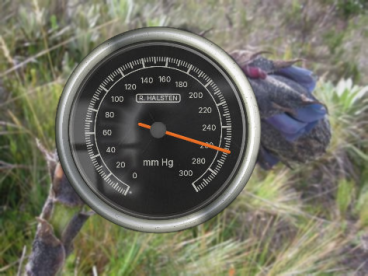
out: 260 mmHg
